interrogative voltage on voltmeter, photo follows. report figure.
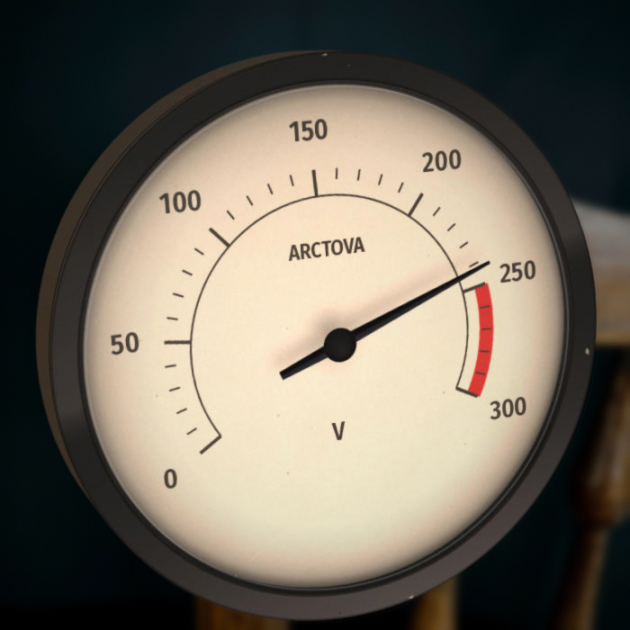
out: 240 V
